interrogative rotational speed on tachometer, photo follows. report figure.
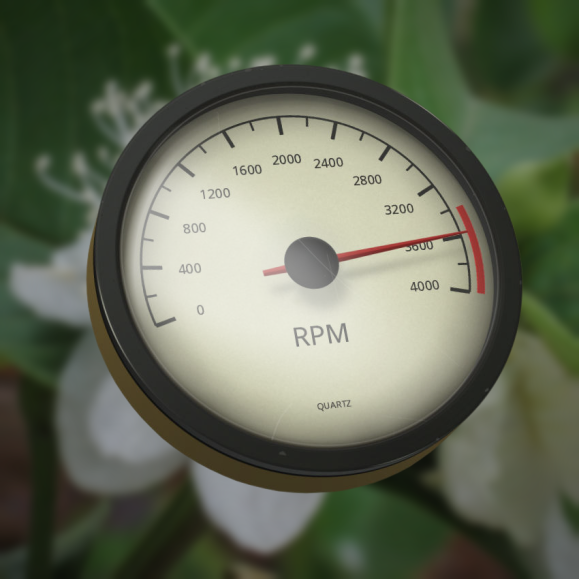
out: 3600 rpm
